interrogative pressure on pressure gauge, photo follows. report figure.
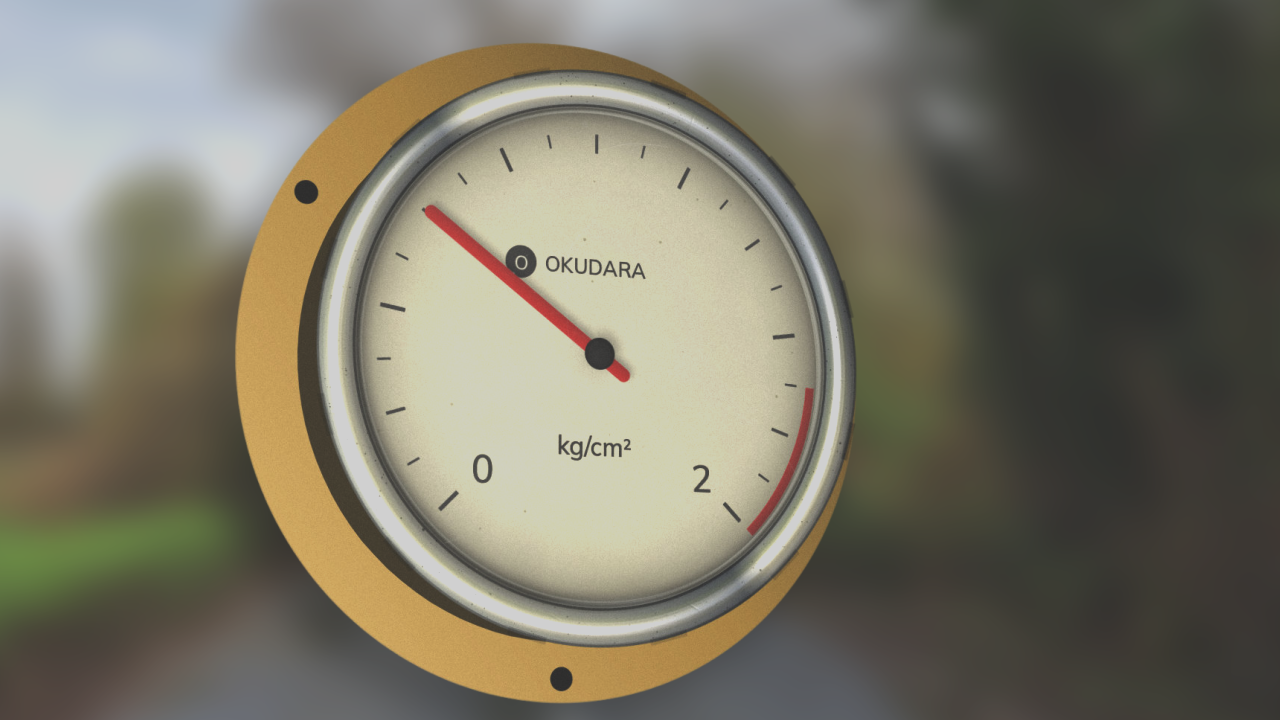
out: 0.6 kg/cm²
